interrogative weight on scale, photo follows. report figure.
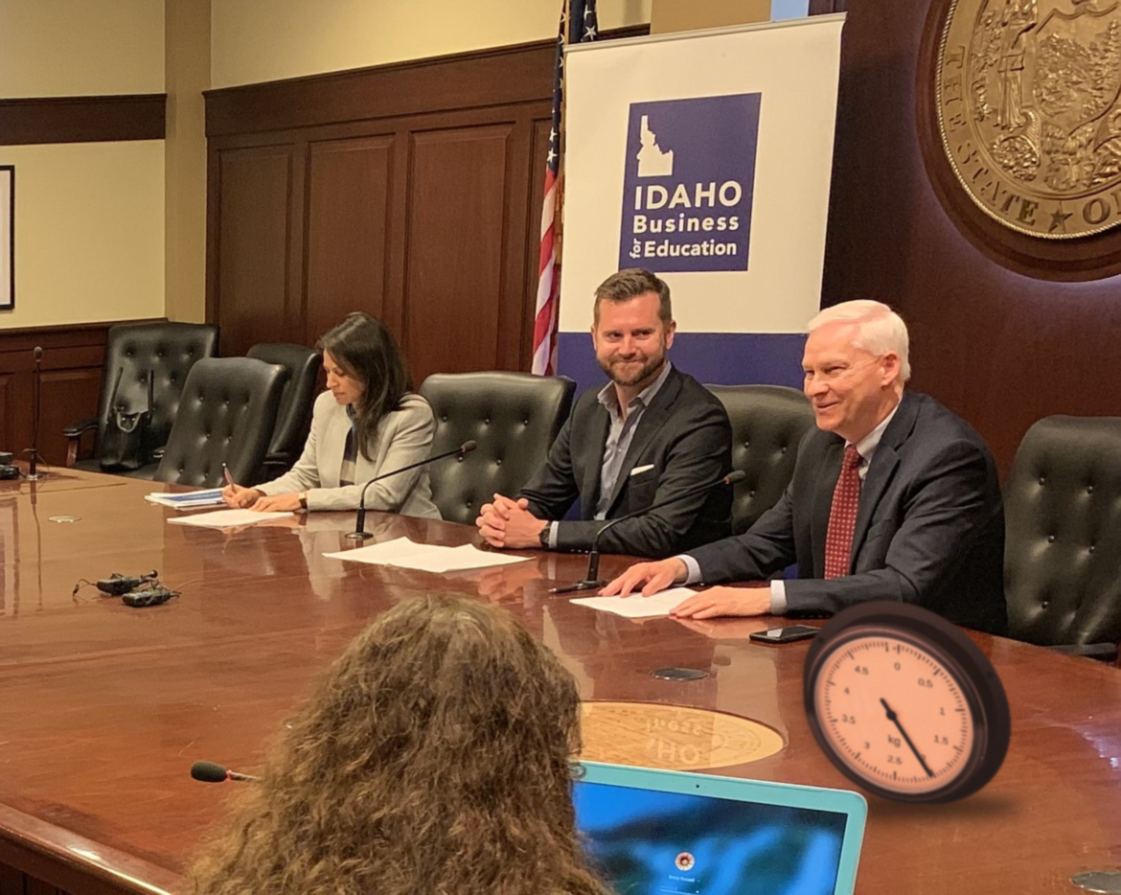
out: 2 kg
